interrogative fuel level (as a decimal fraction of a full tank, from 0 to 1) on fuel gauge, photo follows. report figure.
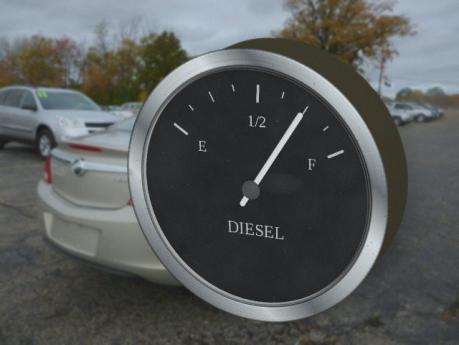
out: 0.75
